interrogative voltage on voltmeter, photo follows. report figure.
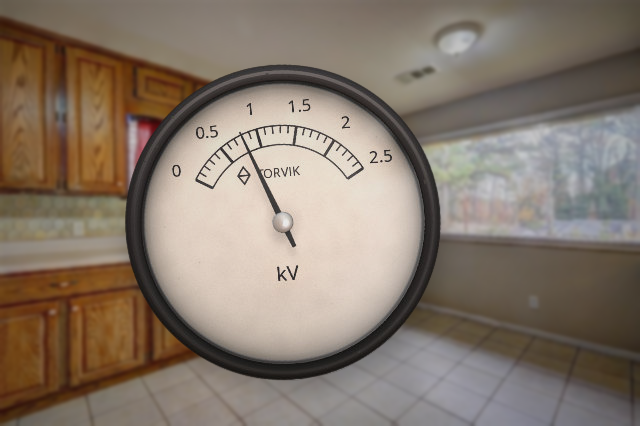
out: 0.8 kV
